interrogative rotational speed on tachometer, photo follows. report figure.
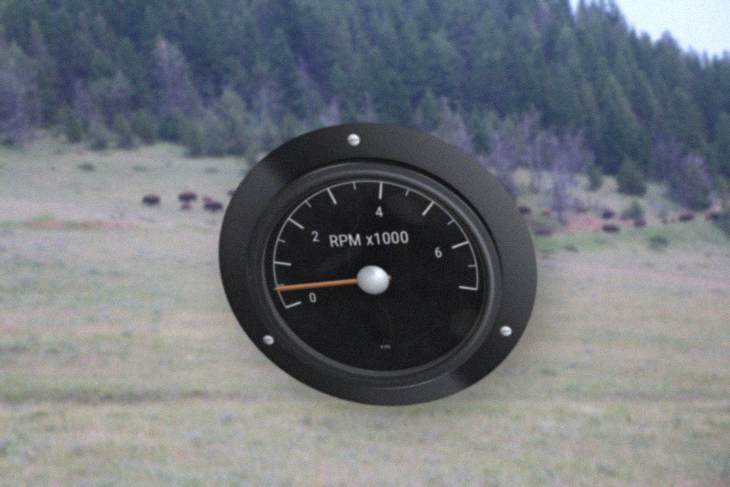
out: 500 rpm
